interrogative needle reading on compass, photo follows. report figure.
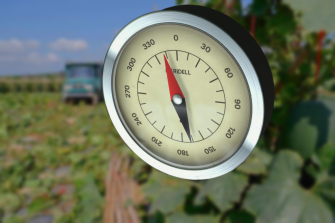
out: 345 °
